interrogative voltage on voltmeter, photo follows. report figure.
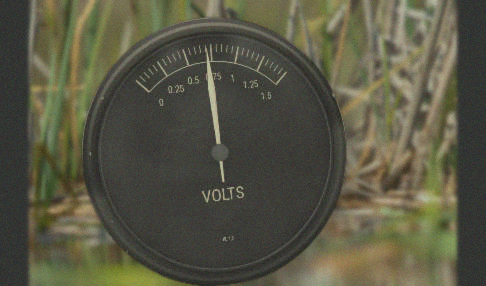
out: 0.7 V
